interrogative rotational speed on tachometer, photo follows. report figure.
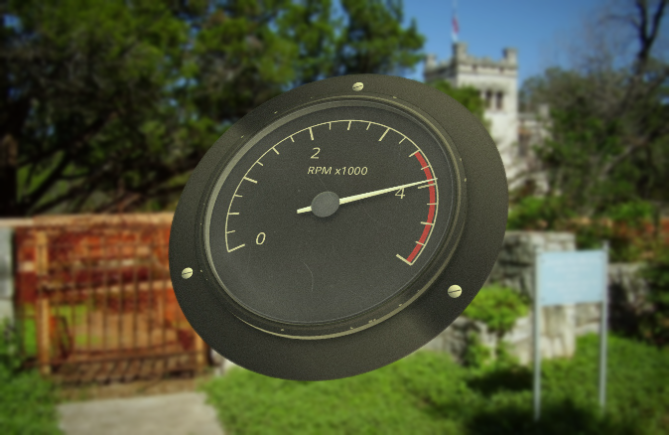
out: 4000 rpm
